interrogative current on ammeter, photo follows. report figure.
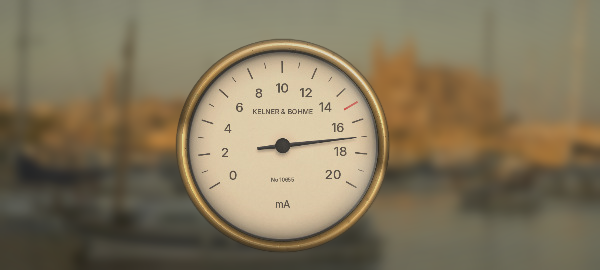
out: 17 mA
